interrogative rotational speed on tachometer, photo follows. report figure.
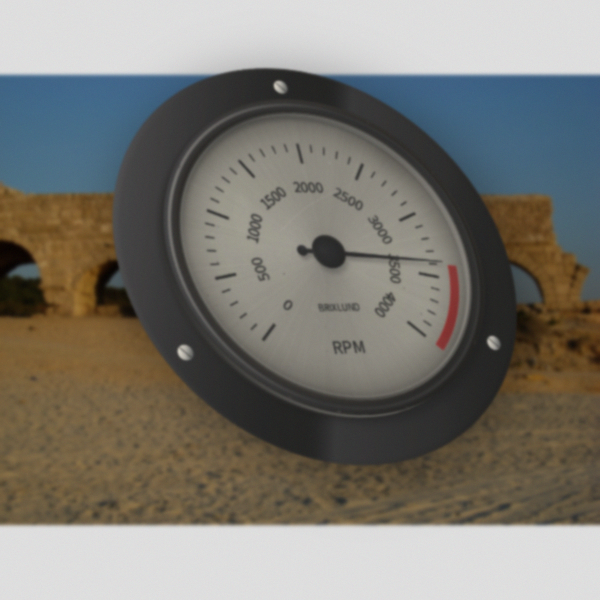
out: 3400 rpm
